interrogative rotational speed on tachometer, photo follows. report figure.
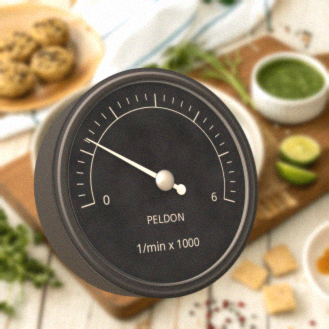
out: 1200 rpm
